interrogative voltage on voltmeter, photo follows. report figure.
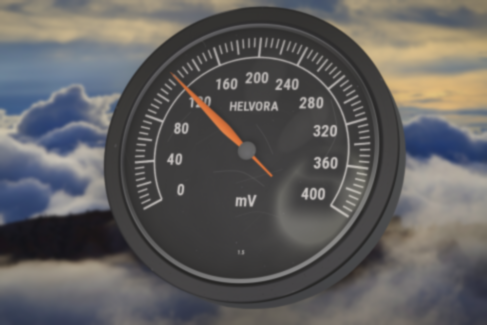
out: 120 mV
